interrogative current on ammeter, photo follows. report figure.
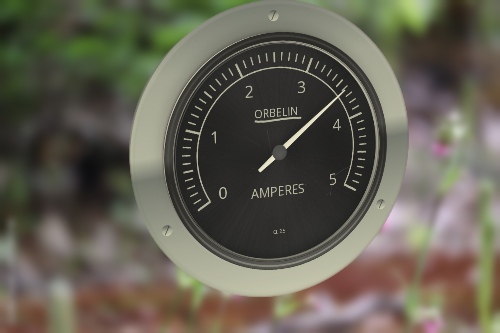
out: 3.6 A
